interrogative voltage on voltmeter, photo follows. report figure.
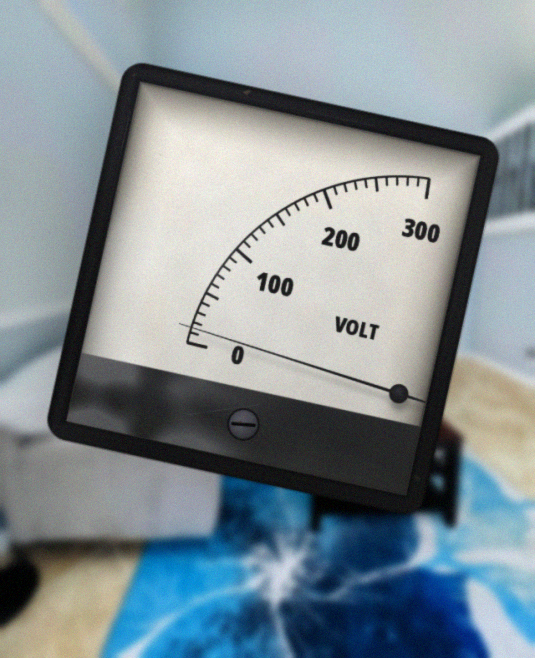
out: 15 V
